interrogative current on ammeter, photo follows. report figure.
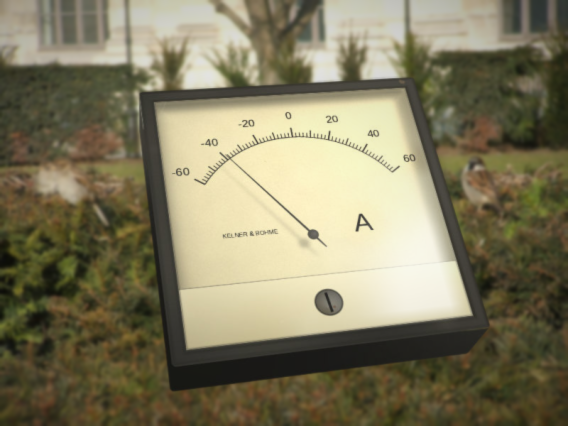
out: -40 A
